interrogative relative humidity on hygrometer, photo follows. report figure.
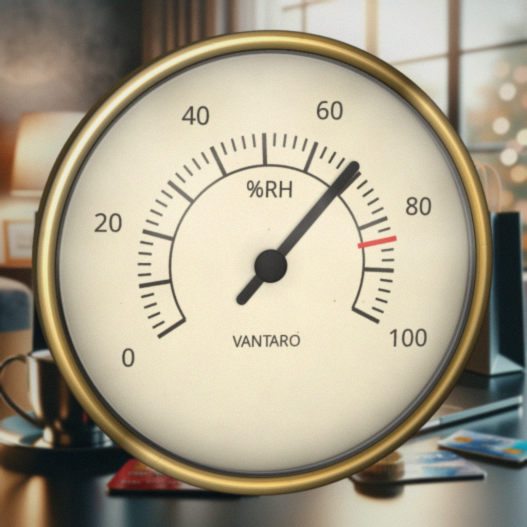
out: 68 %
